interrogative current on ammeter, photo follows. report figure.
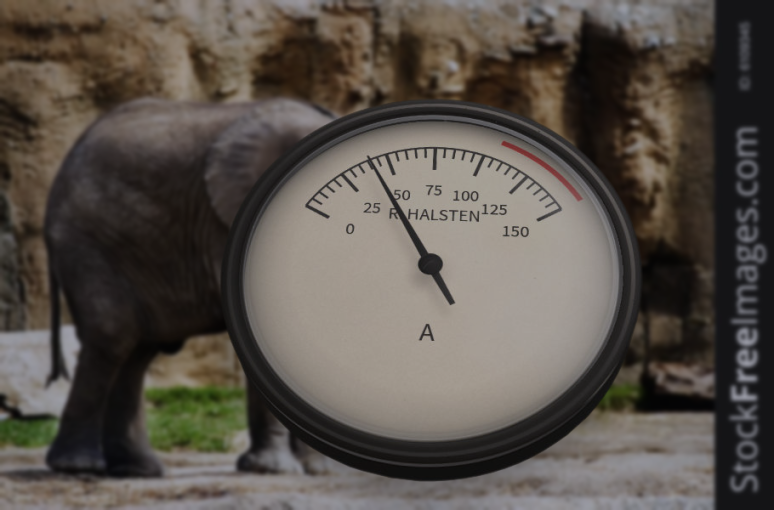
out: 40 A
